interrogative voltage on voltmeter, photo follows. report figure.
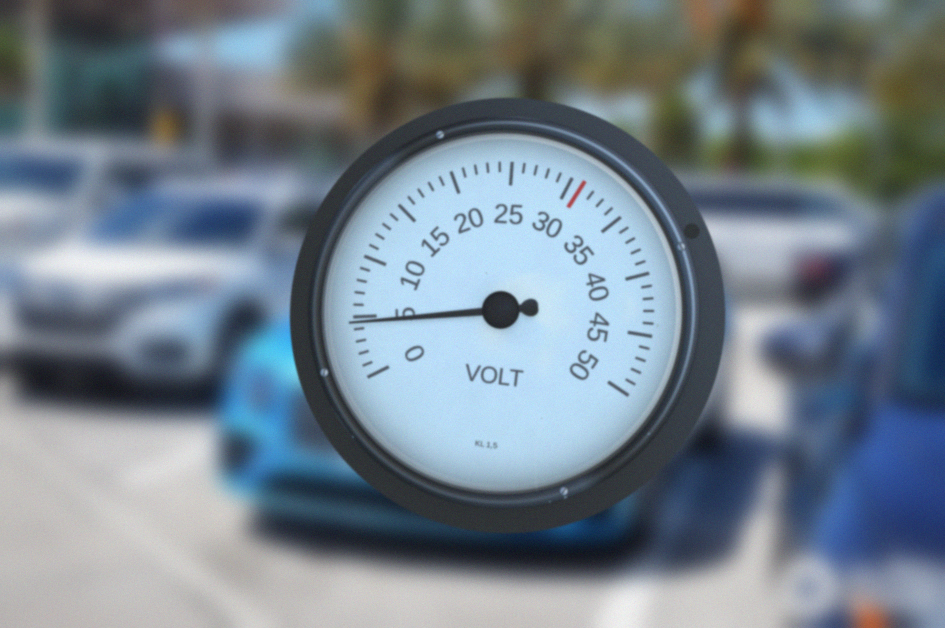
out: 4.5 V
